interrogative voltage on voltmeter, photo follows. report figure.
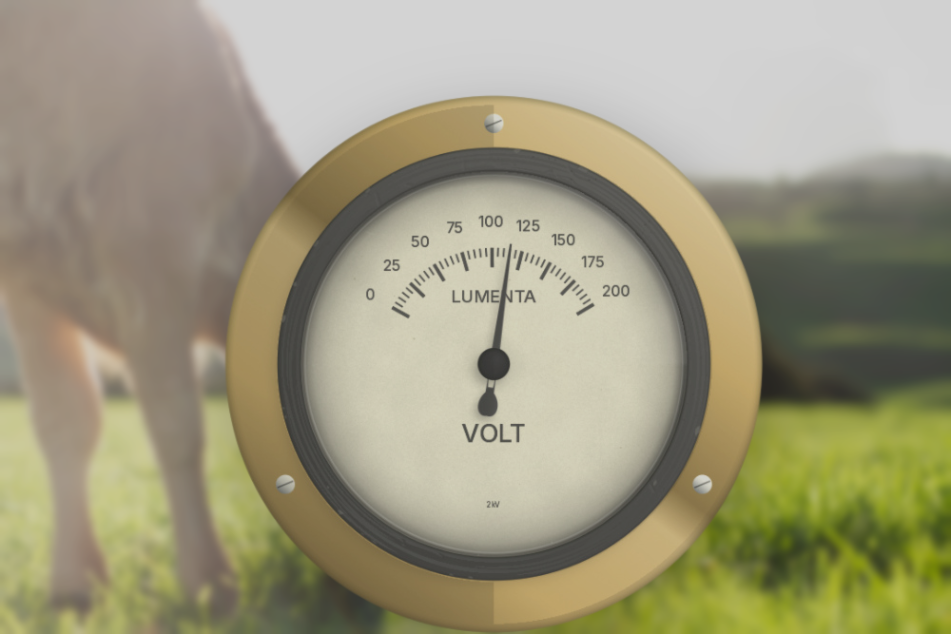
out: 115 V
